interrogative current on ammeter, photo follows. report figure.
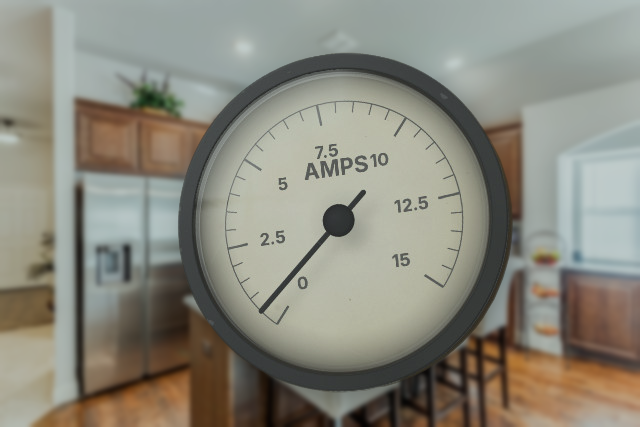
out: 0.5 A
